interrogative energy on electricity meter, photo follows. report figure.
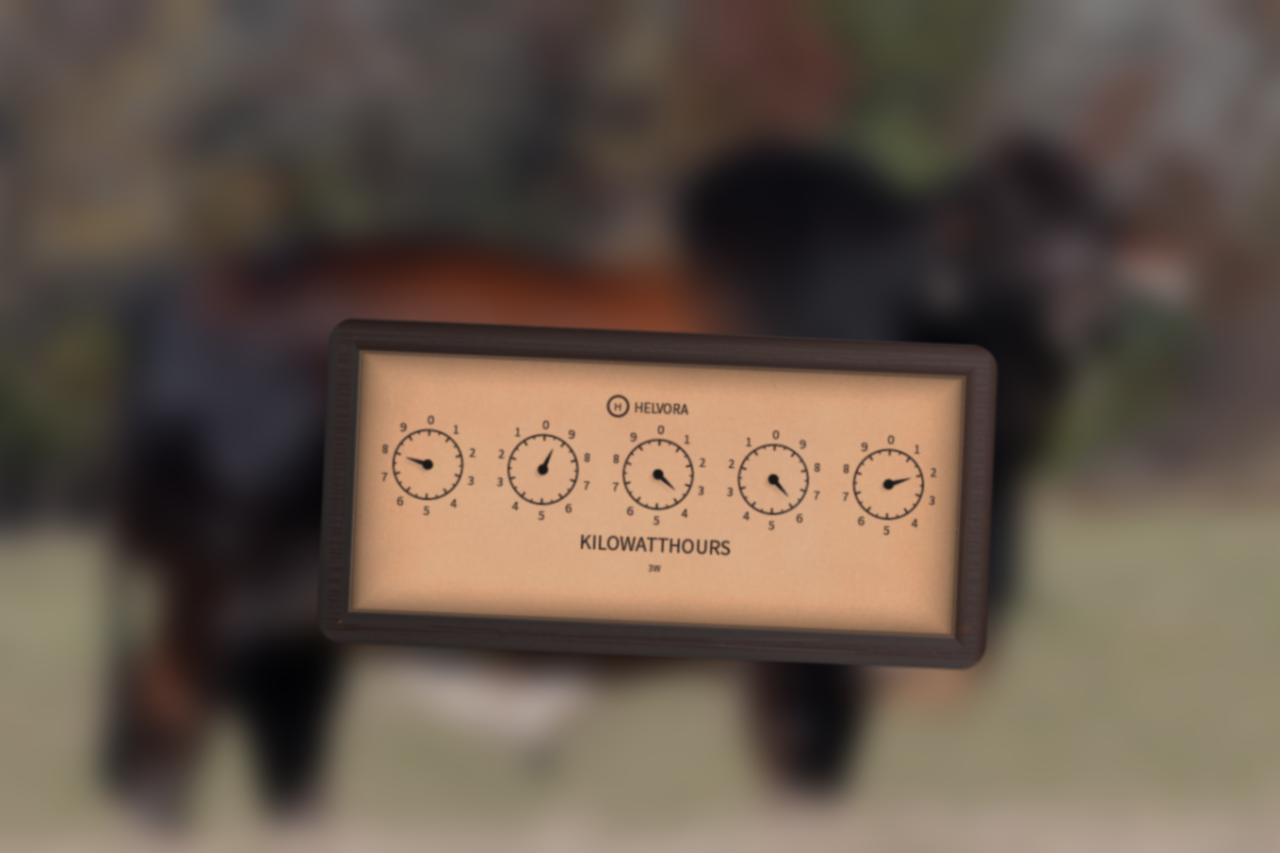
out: 79362 kWh
